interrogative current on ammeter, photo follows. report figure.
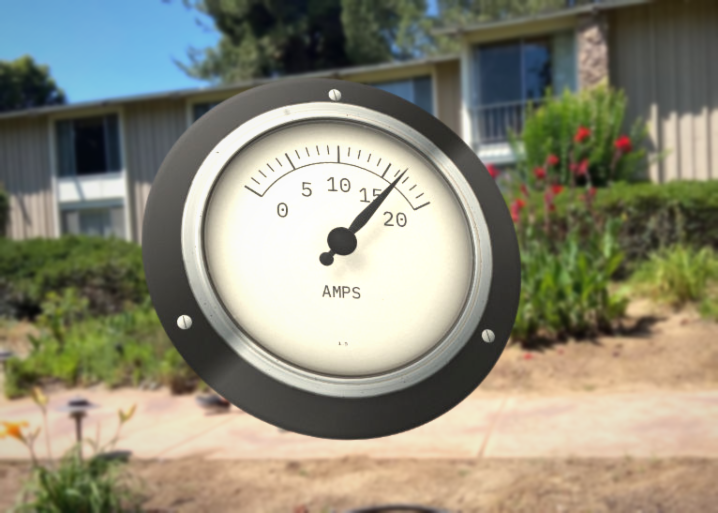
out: 16.5 A
